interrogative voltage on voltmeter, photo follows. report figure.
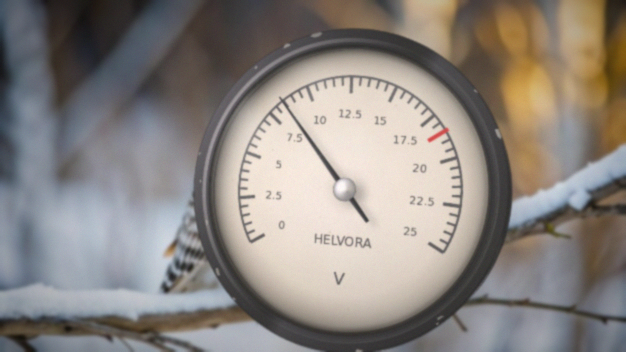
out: 8.5 V
